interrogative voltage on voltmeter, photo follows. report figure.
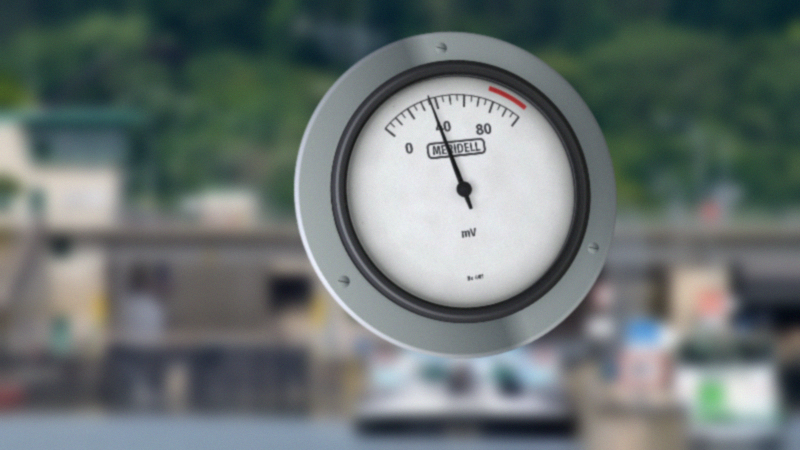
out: 35 mV
